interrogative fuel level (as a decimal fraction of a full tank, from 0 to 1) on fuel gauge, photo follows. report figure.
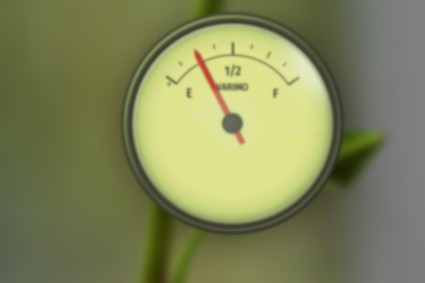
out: 0.25
